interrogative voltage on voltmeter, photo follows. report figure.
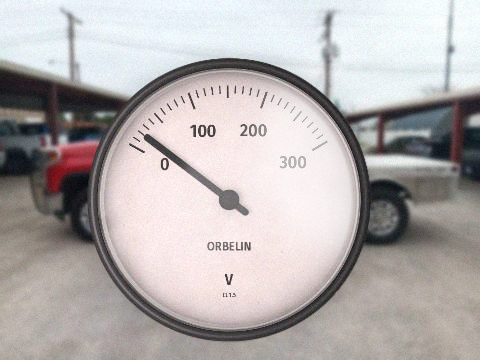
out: 20 V
